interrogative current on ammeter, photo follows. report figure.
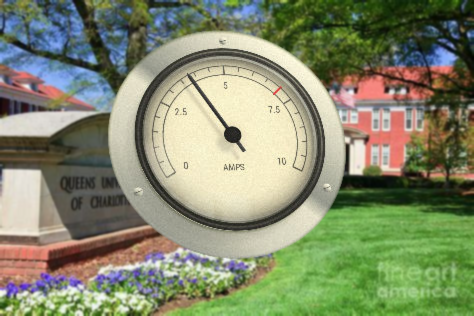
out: 3.75 A
